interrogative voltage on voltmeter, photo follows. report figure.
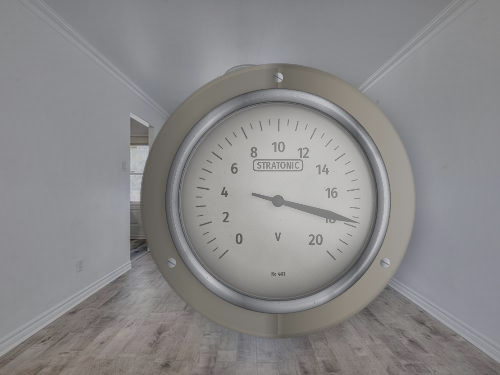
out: 17.75 V
